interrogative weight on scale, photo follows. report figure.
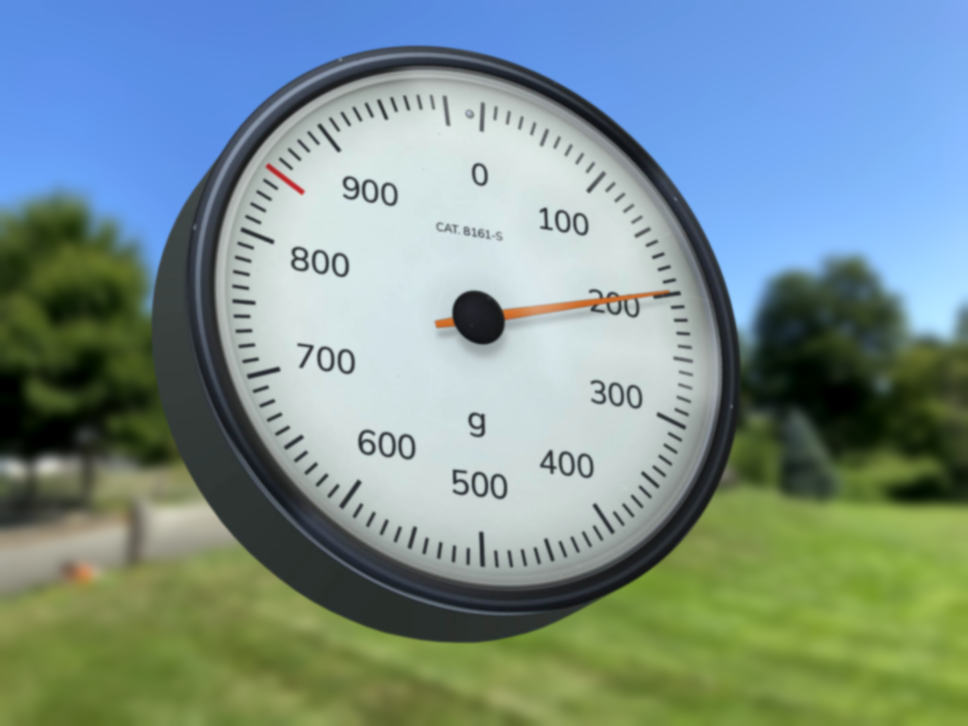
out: 200 g
